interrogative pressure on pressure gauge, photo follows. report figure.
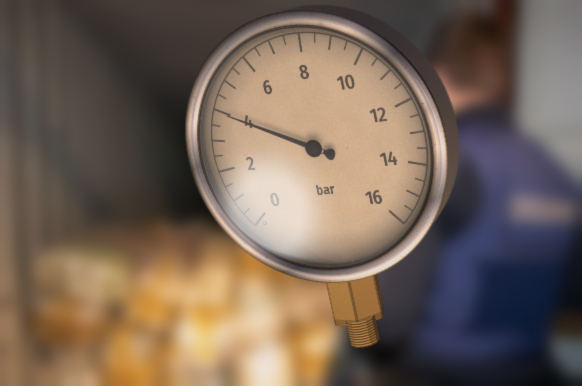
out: 4 bar
